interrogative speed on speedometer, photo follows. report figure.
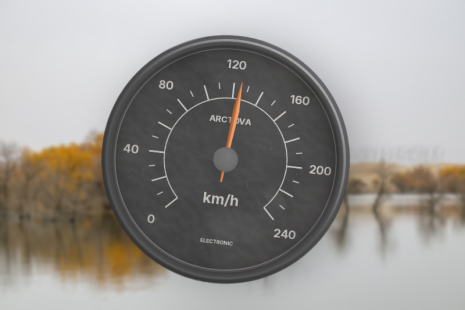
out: 125 km/h
